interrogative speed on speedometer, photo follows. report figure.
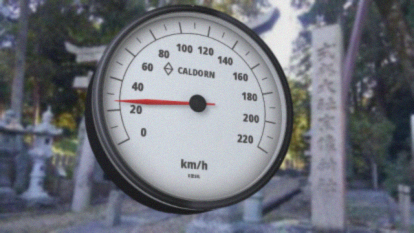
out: 25 km/h
